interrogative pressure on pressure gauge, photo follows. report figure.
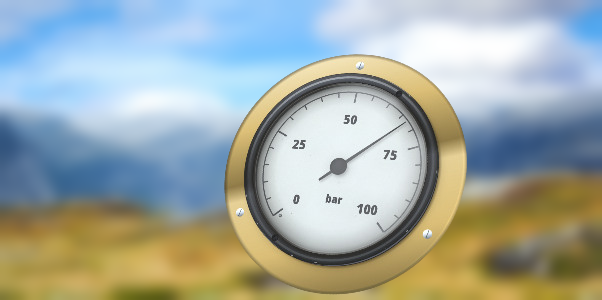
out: 67.5 bar
